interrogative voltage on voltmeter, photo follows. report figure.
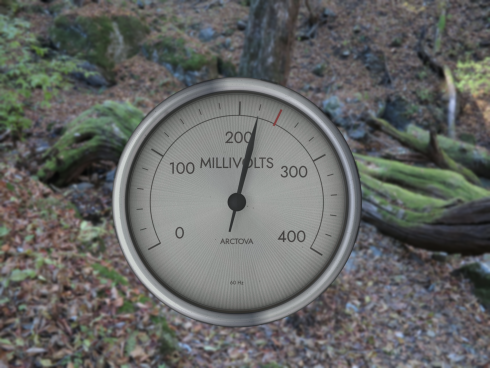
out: 220 mV
